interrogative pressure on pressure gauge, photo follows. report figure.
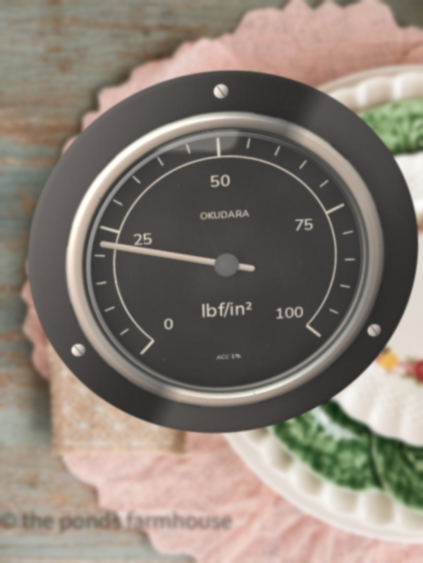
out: 22.5 psi
